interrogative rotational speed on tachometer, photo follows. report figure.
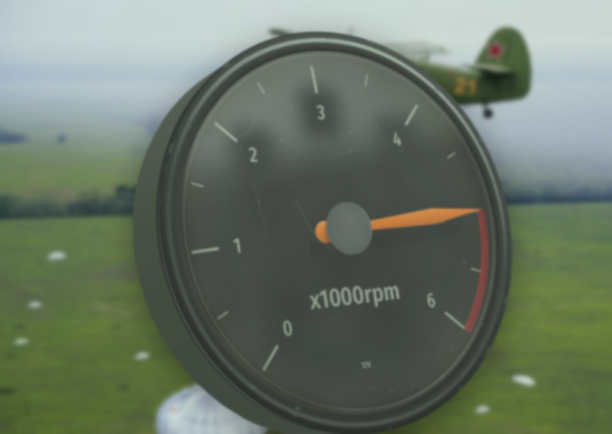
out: 5000 rpm
